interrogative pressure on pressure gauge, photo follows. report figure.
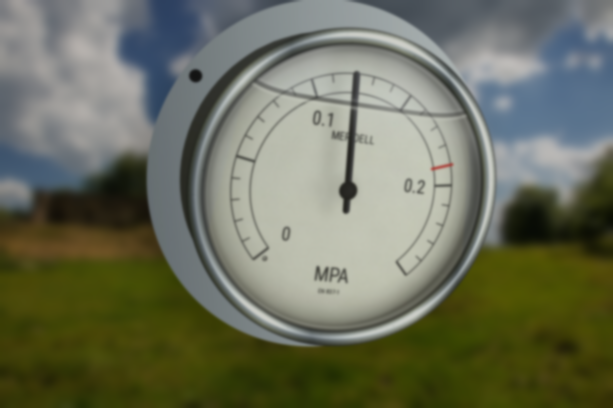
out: 0.12 MPa
